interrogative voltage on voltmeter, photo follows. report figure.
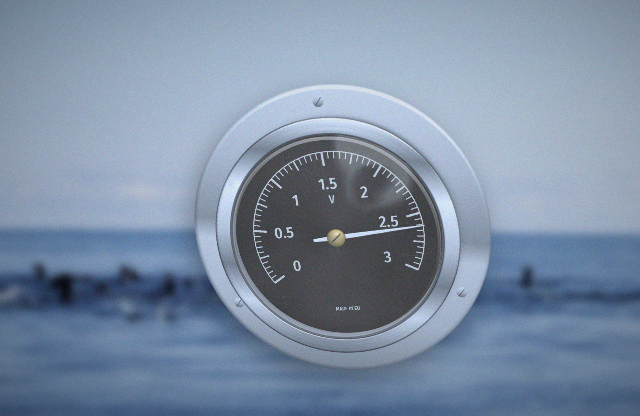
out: 2.6 V
